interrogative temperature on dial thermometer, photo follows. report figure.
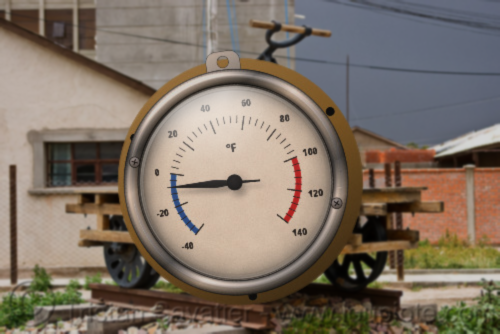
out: -8 °F
